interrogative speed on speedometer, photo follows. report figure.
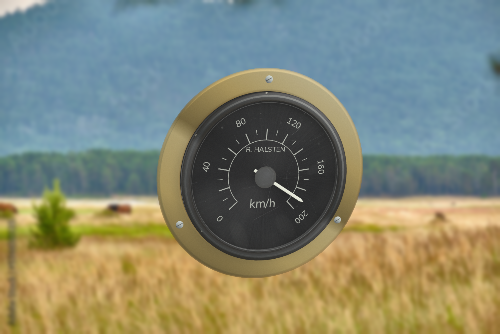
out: 190 km/h
